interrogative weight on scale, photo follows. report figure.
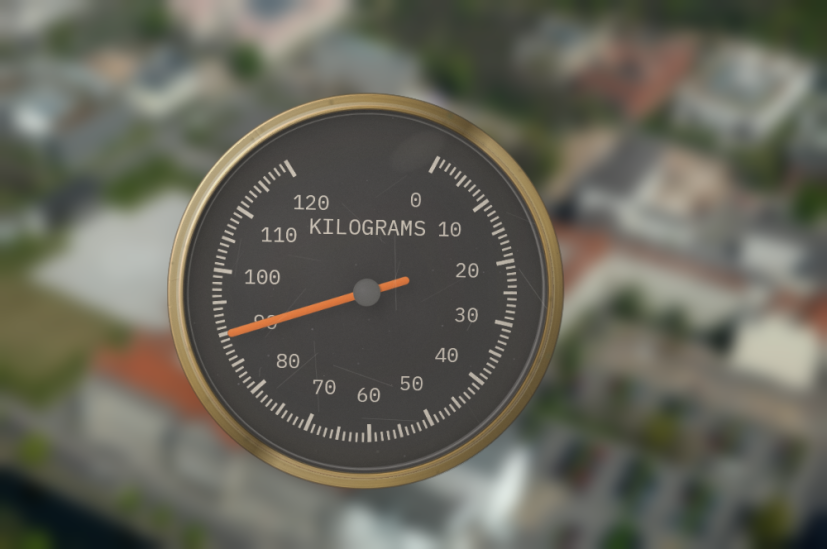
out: 90 kg
